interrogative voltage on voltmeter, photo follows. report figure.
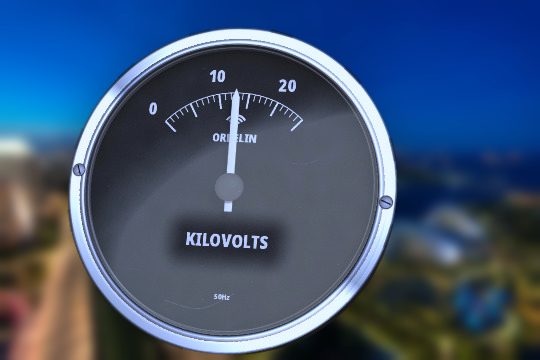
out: 13 kV
